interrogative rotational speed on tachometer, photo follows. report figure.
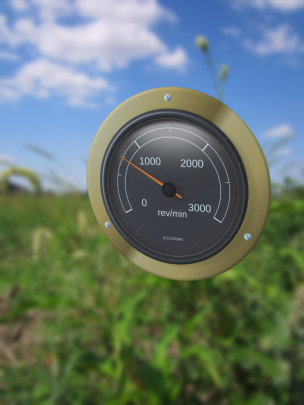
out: 750 rpm
